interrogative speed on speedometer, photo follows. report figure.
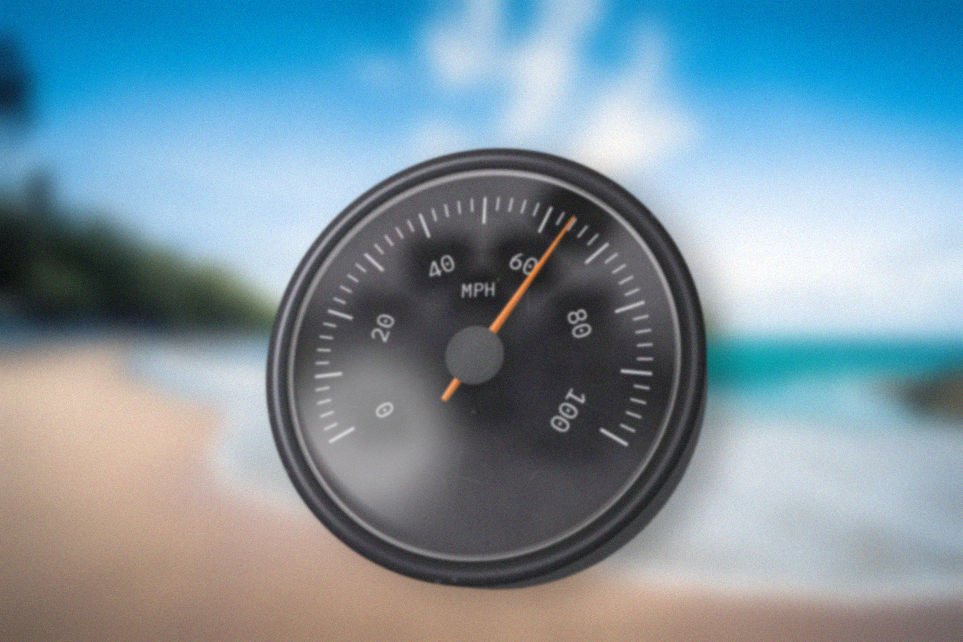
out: 64 mph
